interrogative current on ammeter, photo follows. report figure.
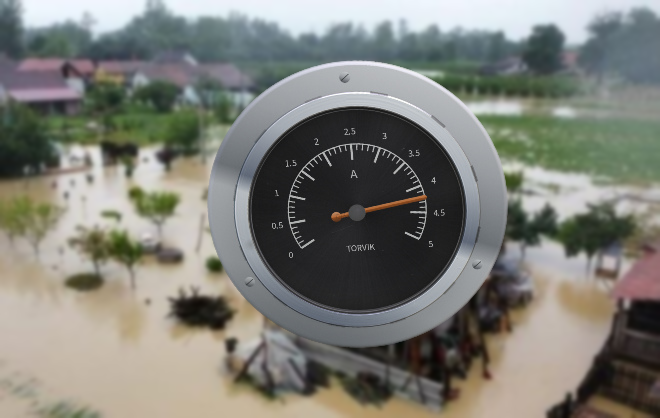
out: 4.2 A
